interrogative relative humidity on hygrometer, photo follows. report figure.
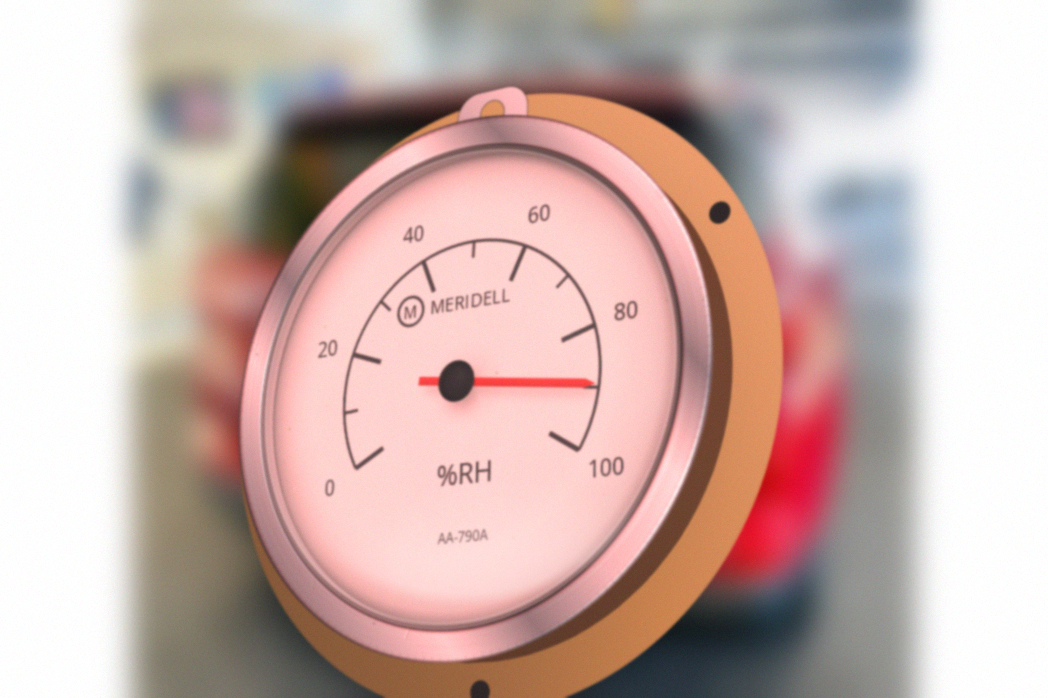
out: 90 %
